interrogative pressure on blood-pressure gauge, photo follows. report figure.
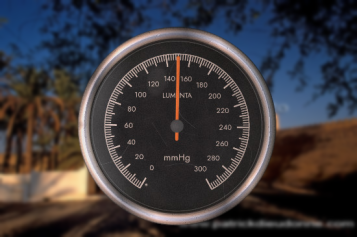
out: 150 mmHg
